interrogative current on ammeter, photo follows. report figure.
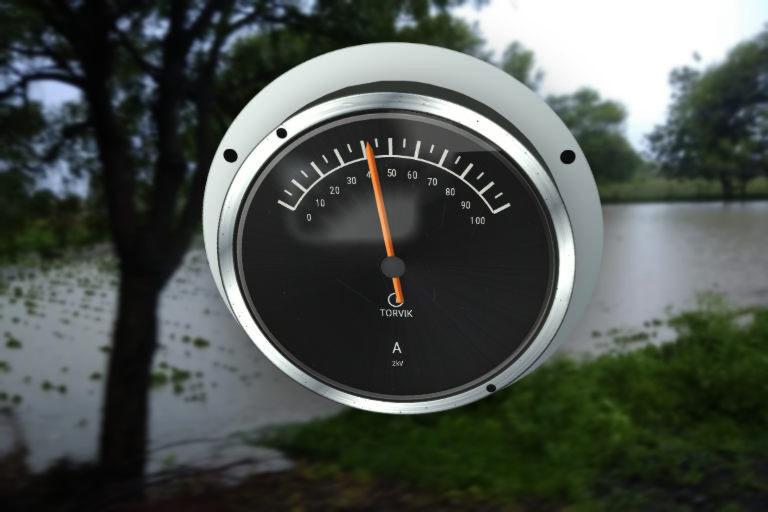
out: 42.5 A
